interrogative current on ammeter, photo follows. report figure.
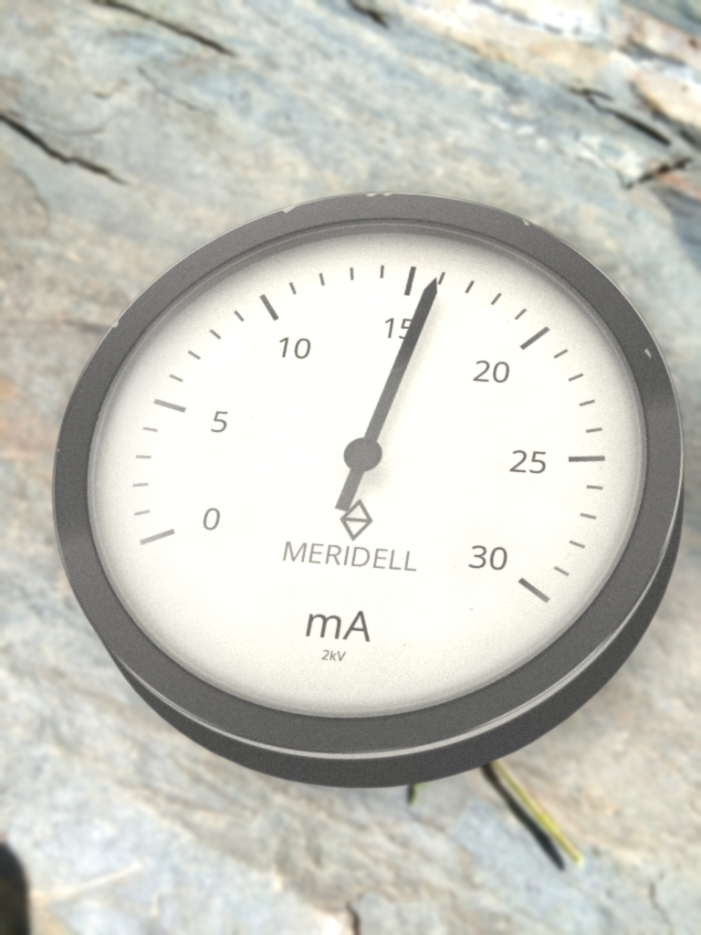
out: 16 mA
